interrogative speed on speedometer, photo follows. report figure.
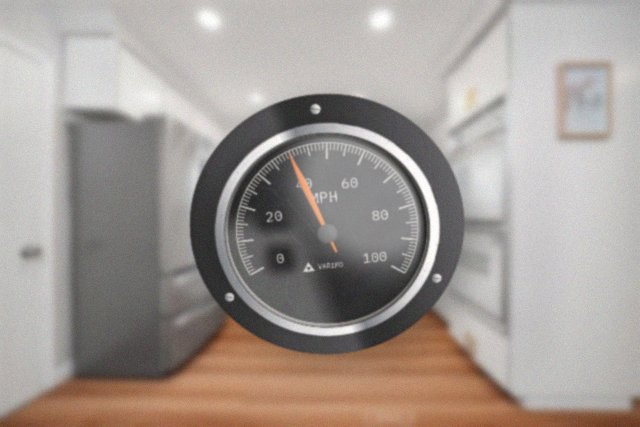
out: 40 mph
